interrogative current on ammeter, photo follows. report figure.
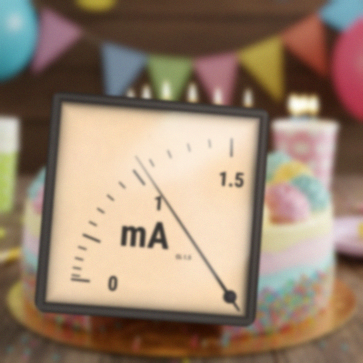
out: 1.05 mA
